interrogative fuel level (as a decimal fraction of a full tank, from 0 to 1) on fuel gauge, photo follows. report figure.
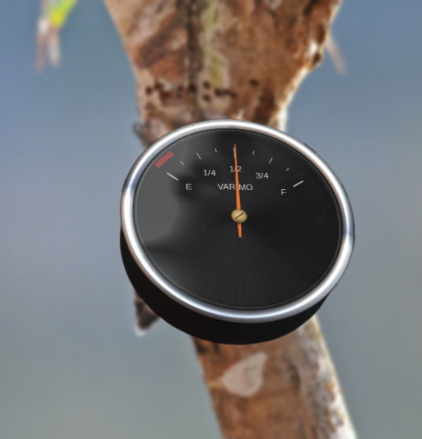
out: 0.5
